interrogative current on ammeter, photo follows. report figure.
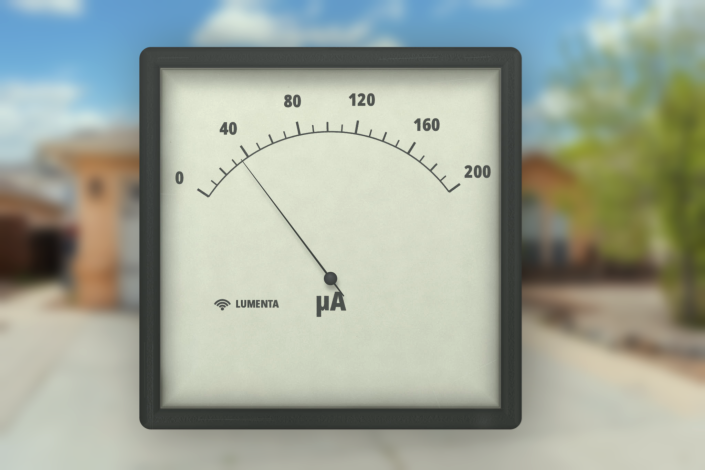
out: 35 µA
